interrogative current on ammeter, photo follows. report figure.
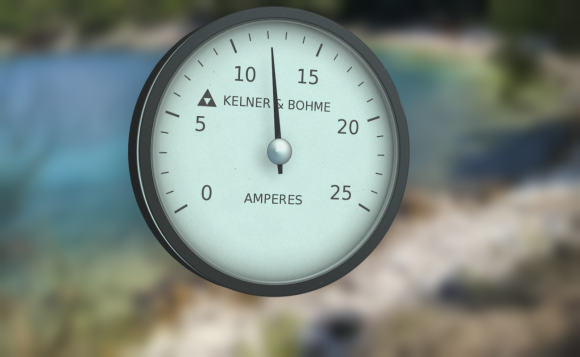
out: 12 A
